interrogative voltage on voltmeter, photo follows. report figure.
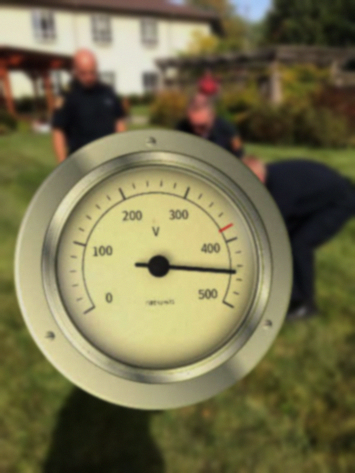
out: 450 V
